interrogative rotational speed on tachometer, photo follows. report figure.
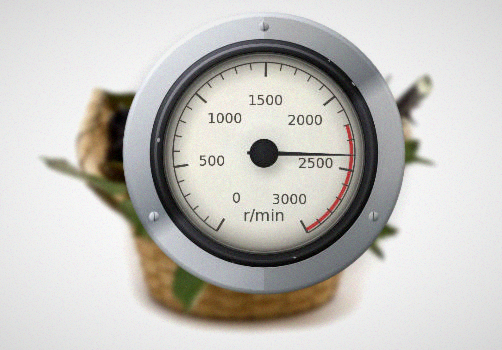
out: 2400 rpm
